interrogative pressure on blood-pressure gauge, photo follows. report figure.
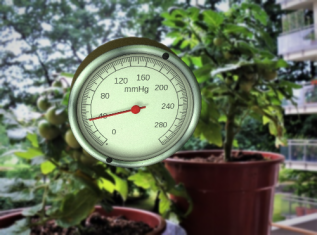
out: 40 mmHg
